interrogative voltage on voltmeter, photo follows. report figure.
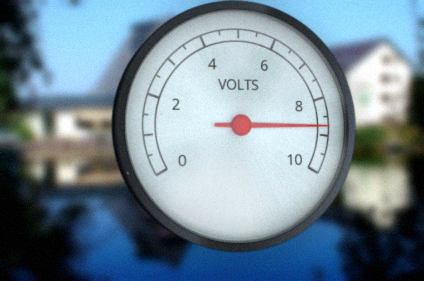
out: 8.75 V
